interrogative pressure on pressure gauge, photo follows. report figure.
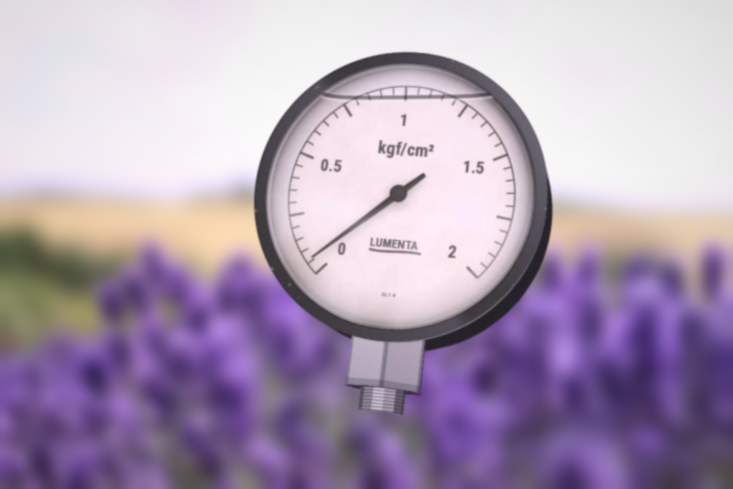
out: 0.05 kg/cm²
